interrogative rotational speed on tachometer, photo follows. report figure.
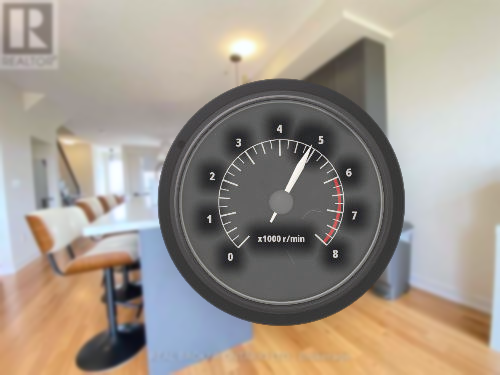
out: 4875 rpm
